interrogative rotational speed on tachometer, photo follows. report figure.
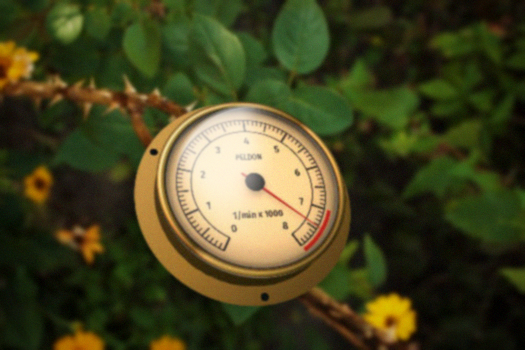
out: 7500 rpm
